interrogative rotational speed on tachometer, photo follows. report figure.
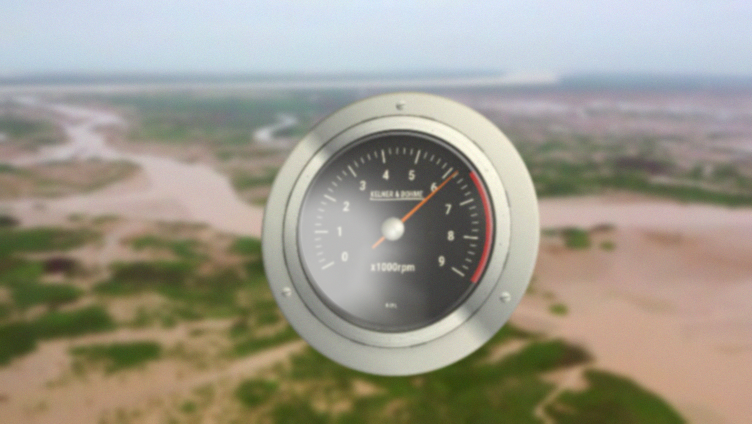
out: 6200 rpm
